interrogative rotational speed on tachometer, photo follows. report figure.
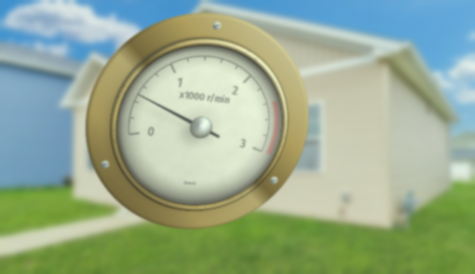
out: 500 rpm
